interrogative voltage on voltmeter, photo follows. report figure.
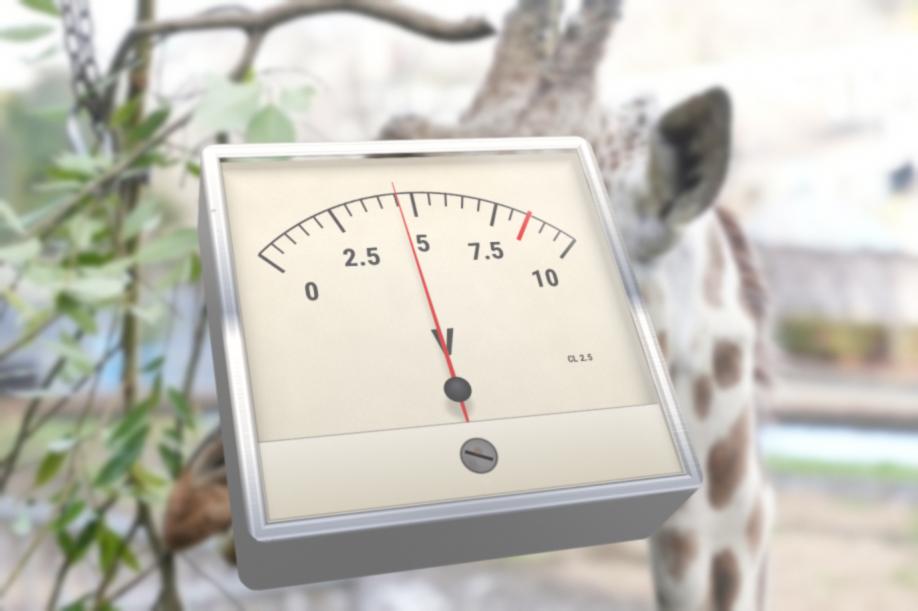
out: 4.5 V
